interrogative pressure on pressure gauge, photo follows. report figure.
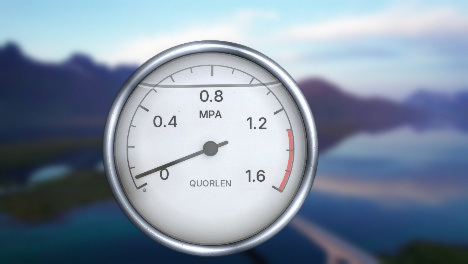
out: 0.05 MPa
